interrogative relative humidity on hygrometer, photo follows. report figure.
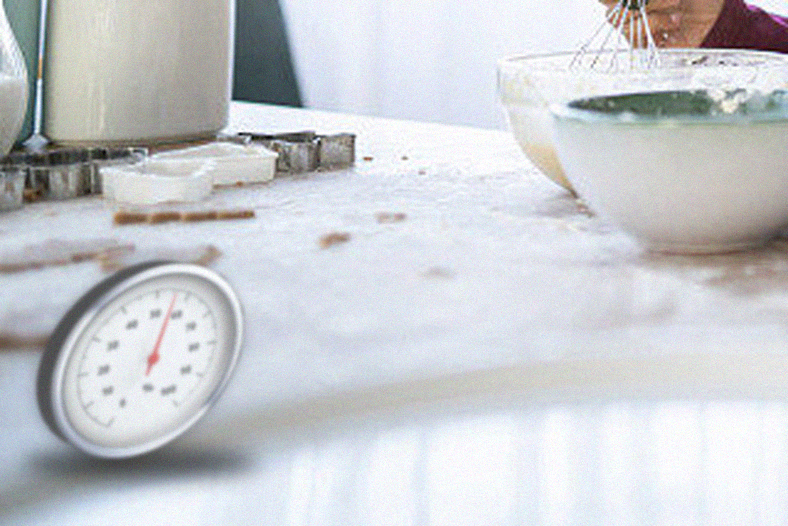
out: 55 %
